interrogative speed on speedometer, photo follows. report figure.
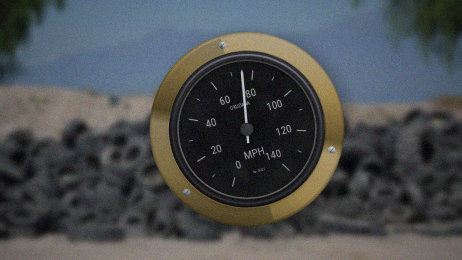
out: 75 mph
